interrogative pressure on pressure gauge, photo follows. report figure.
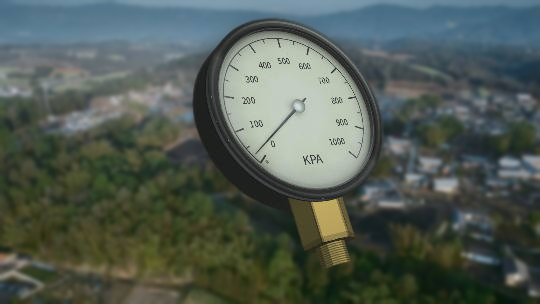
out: 25 kPa
